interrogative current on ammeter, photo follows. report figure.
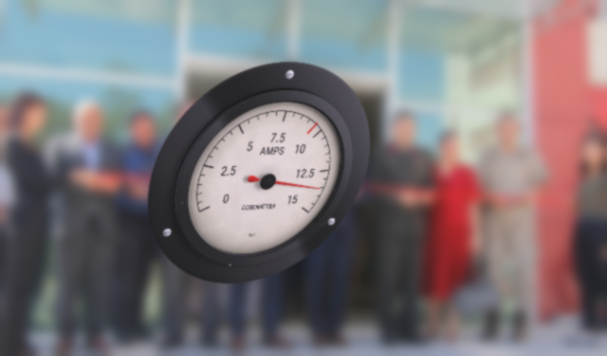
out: 13.5 A
